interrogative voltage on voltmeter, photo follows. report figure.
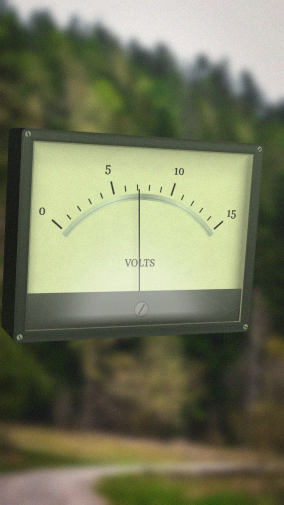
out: 7 V
